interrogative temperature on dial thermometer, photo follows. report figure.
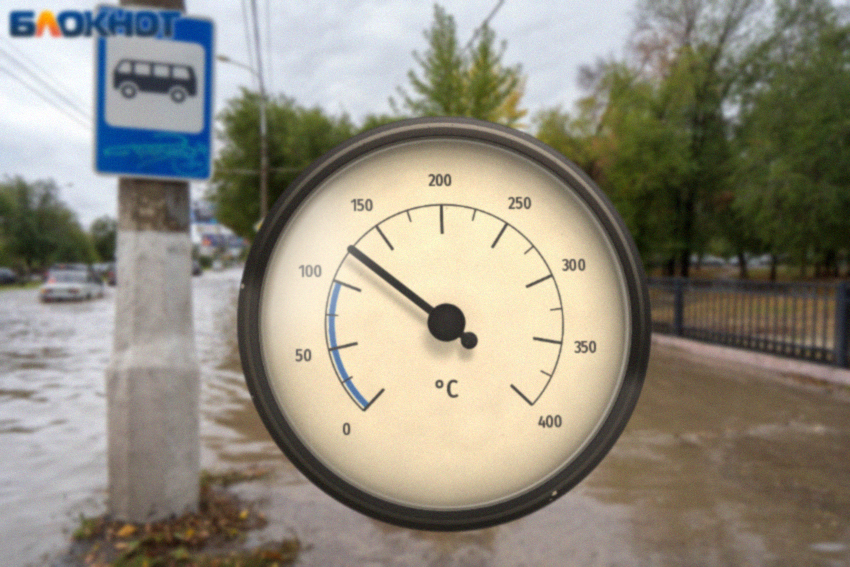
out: 125 °C
